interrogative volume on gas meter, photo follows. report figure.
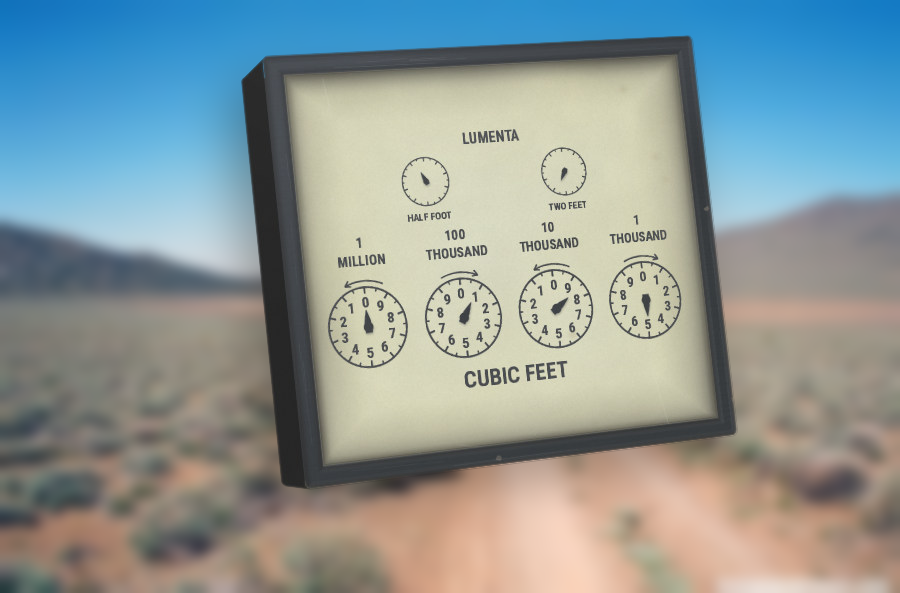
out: 8500 ft³
